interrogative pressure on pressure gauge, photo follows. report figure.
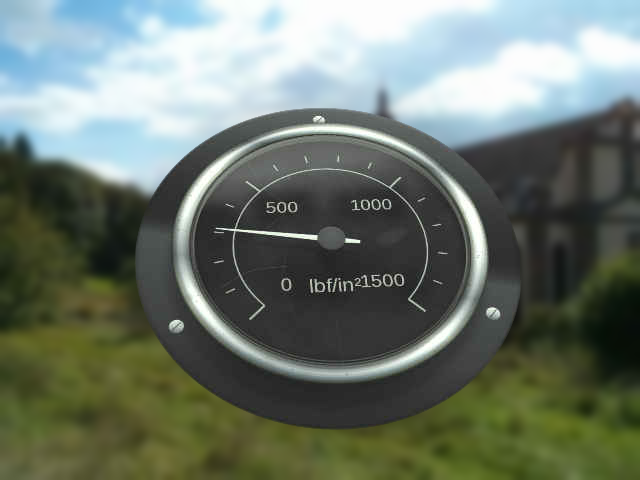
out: 300 psi
